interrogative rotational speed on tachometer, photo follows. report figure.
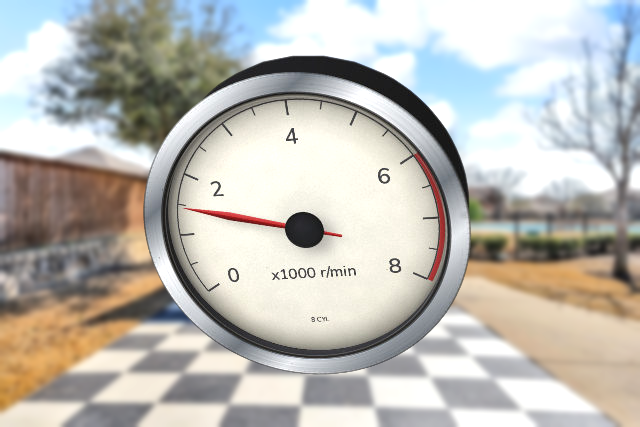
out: 1500 rpm
